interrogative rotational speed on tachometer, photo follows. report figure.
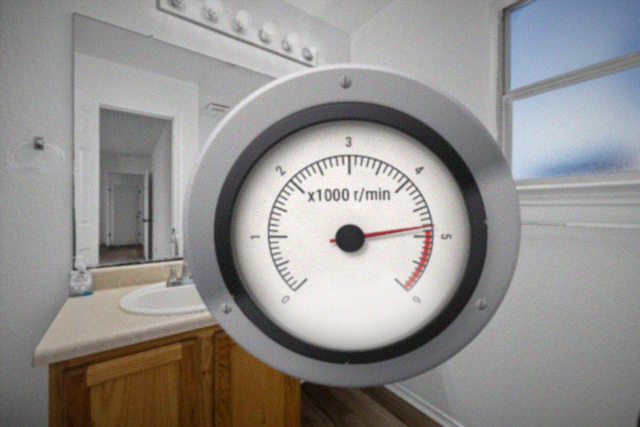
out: 4800 rpm
